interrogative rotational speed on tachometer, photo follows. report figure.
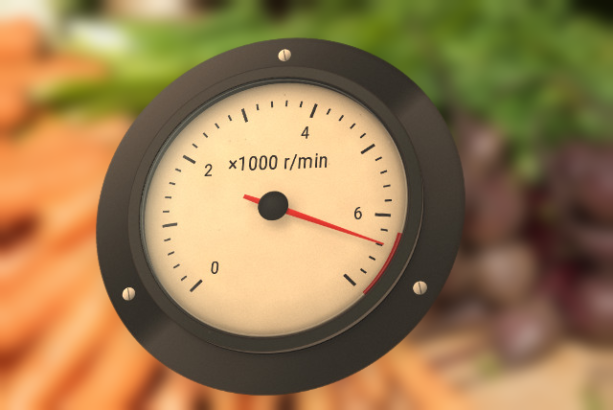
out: 6400 rpm
